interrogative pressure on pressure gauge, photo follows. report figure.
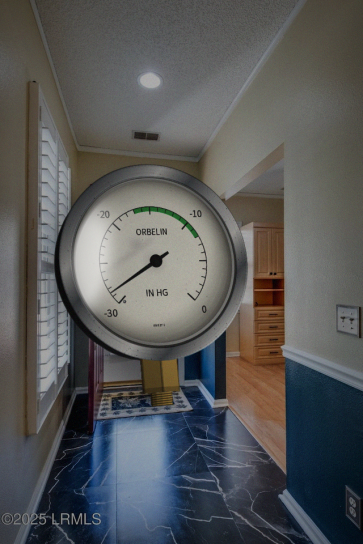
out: -28.5 inHg
